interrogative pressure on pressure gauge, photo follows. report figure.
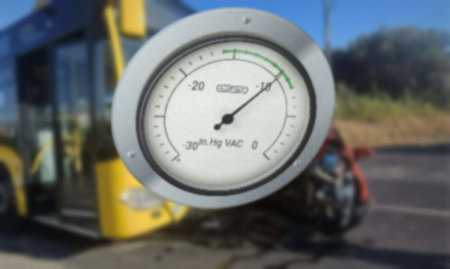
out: -10 inHg
